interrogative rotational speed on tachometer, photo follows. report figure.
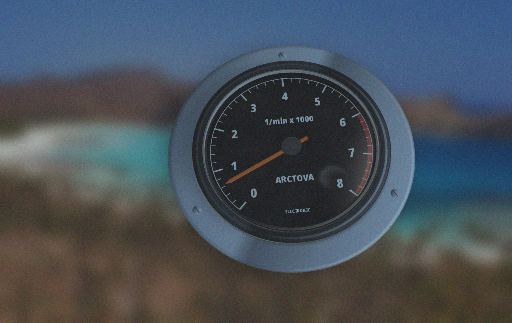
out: 600 rpm
